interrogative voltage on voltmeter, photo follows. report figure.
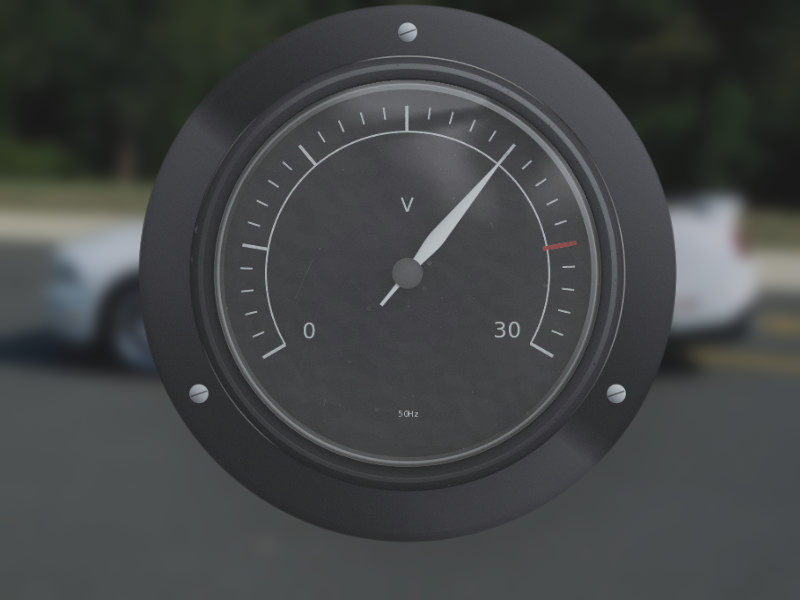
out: 20 V
